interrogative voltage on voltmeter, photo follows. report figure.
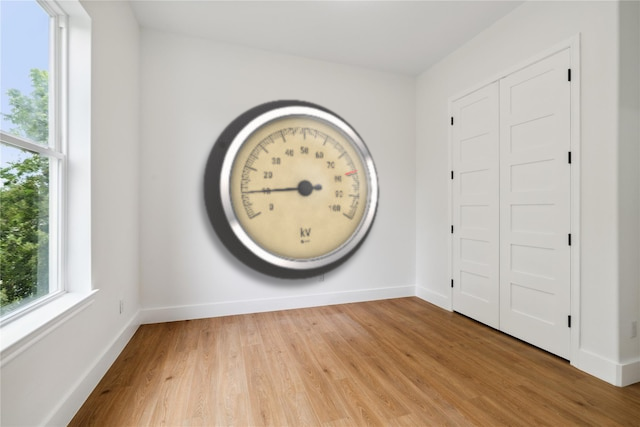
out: 10 kV
